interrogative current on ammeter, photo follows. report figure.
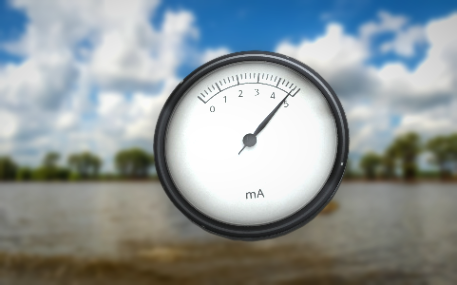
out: 4.8 mA
